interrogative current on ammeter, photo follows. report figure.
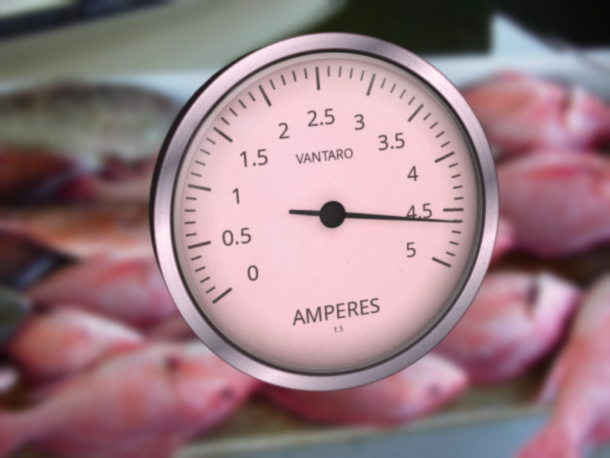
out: 4.6 A
